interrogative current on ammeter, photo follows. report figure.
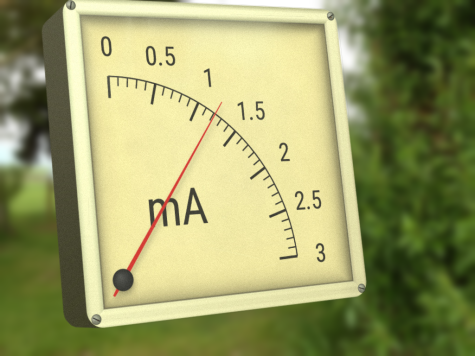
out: 1.2 mA
